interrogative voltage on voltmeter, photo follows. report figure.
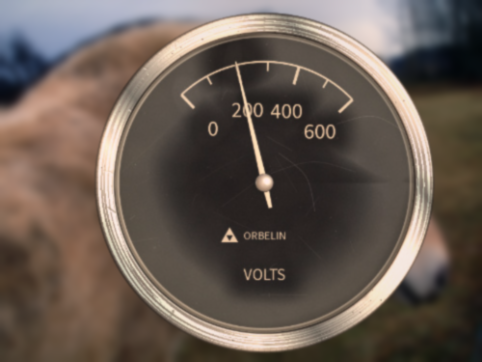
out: 200 V
